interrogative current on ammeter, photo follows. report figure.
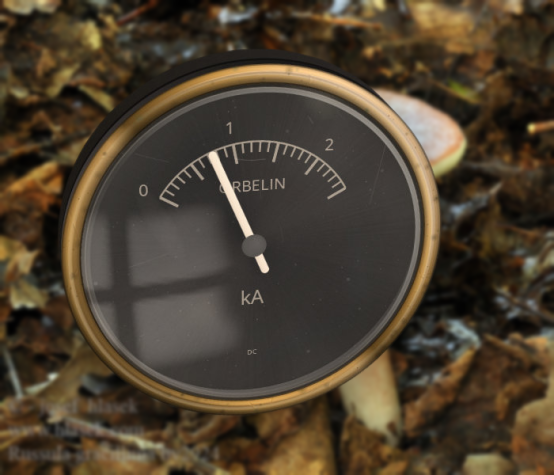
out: 0.75 kA
